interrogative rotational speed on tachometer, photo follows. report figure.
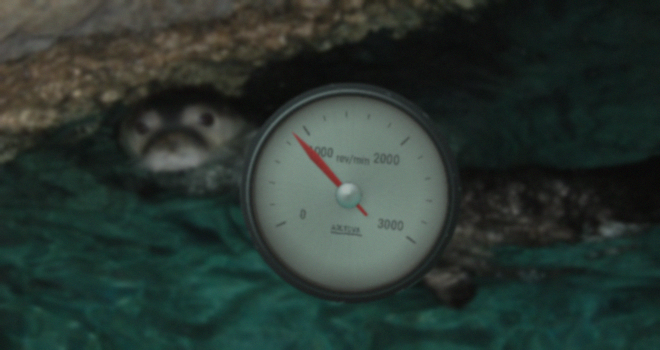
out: 900 rpm
